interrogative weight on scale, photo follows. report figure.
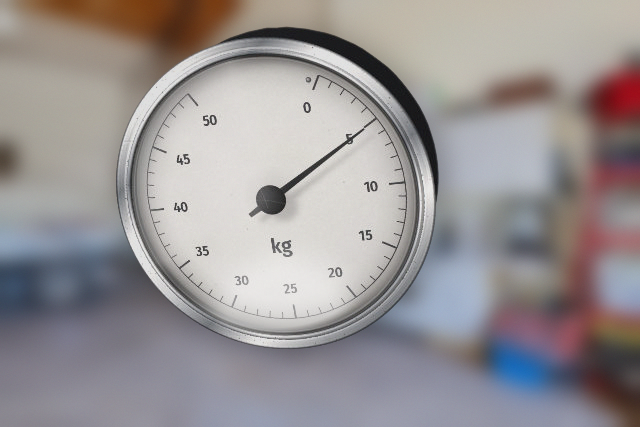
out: 5 kg
